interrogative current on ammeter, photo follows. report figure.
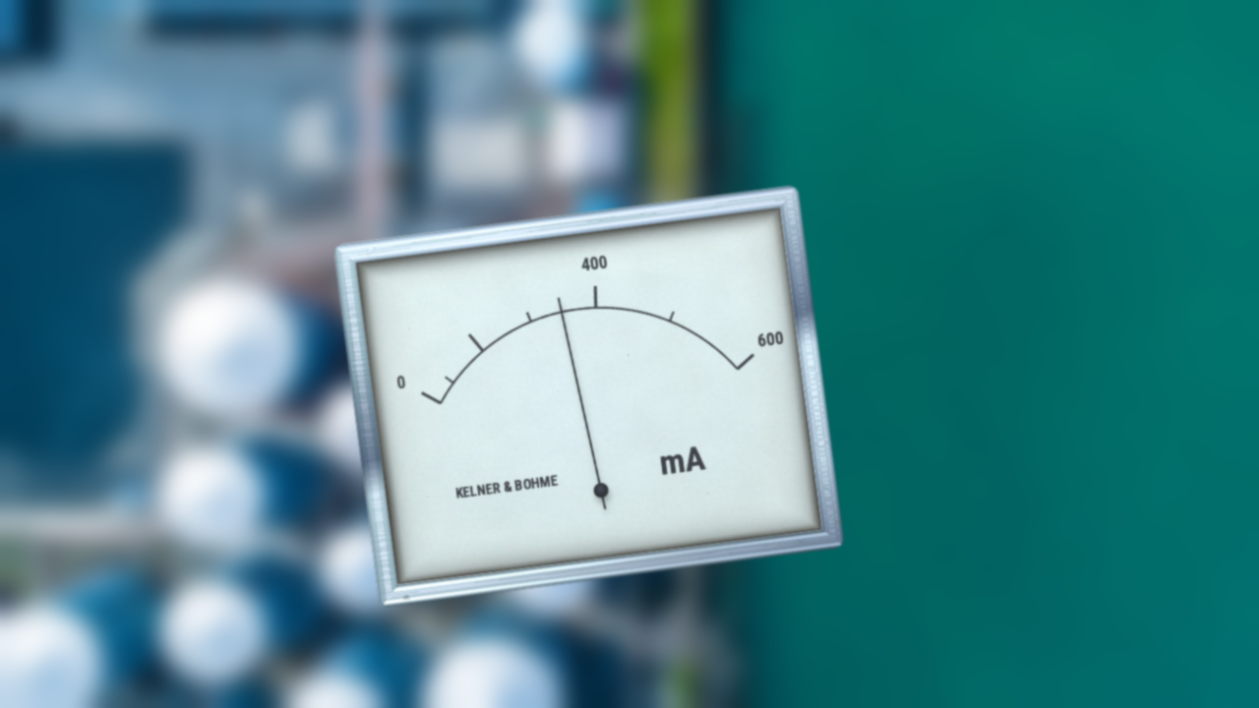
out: 350 mA
